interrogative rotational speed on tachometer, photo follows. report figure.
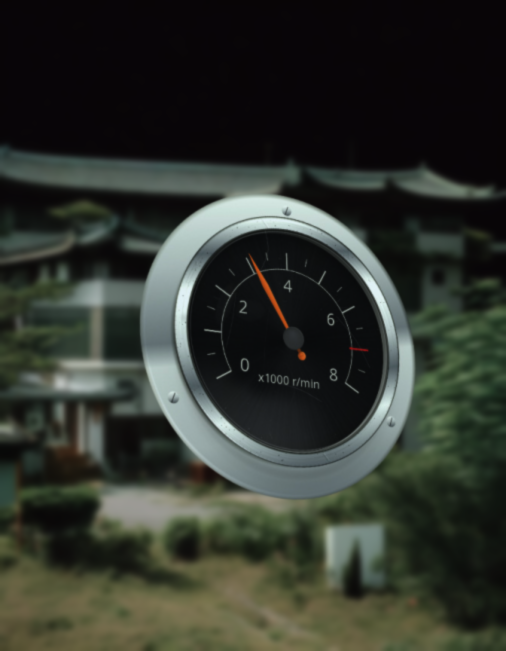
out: 3000 rpm
